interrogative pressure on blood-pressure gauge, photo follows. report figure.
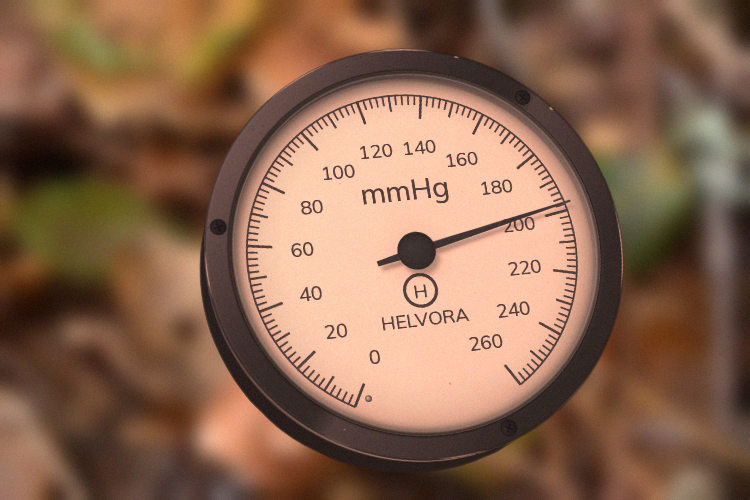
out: 198 mmHg
